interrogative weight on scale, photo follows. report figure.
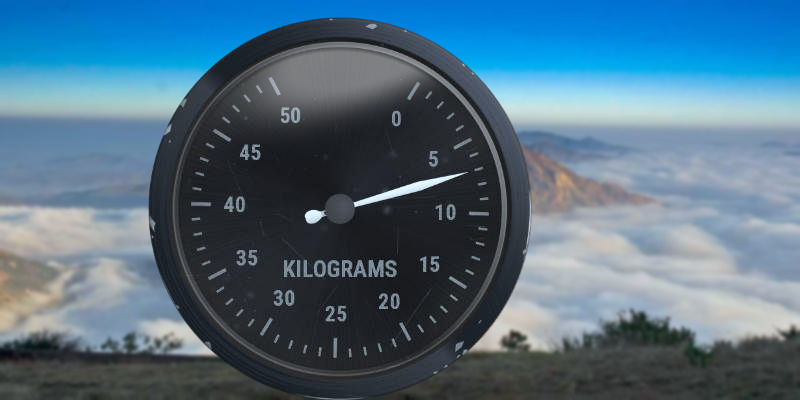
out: 7 kg
